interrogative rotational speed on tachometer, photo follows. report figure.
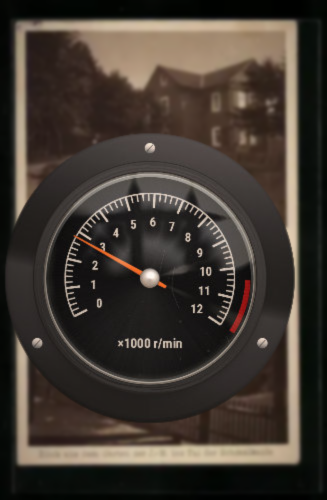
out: 2800 rpm
